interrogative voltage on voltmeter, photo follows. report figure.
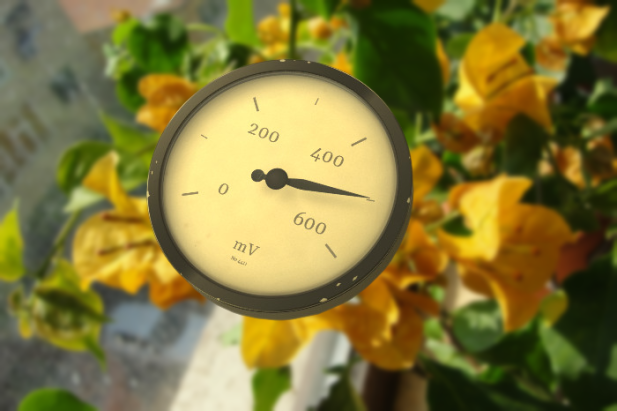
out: 500 mV
